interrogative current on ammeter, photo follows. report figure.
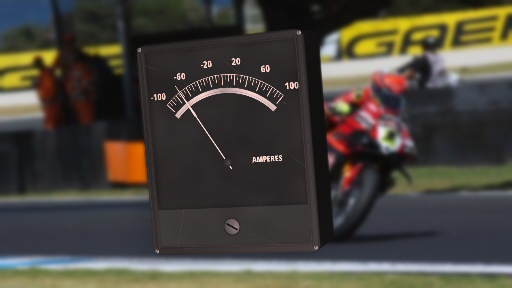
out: -70 A
